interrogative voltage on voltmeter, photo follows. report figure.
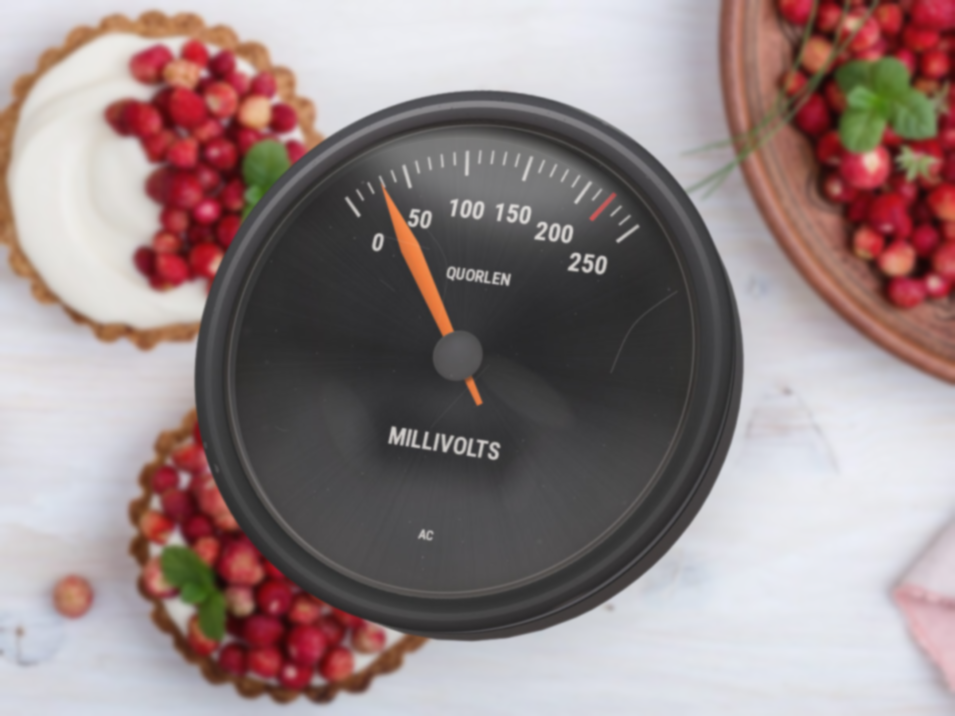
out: 30 mV
